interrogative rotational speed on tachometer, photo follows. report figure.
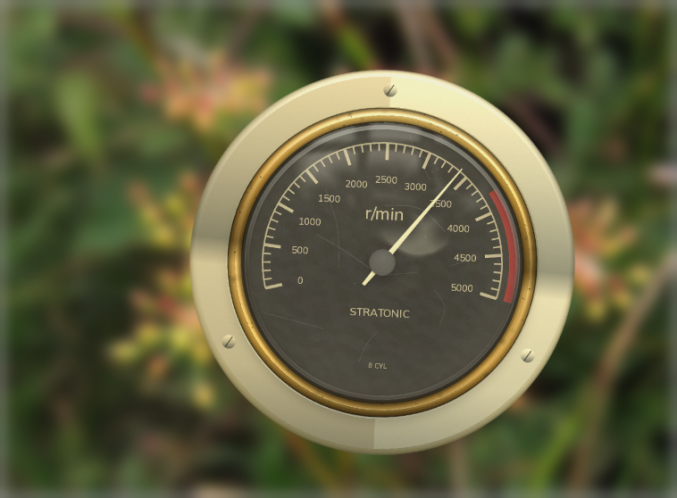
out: 3400 rpm
